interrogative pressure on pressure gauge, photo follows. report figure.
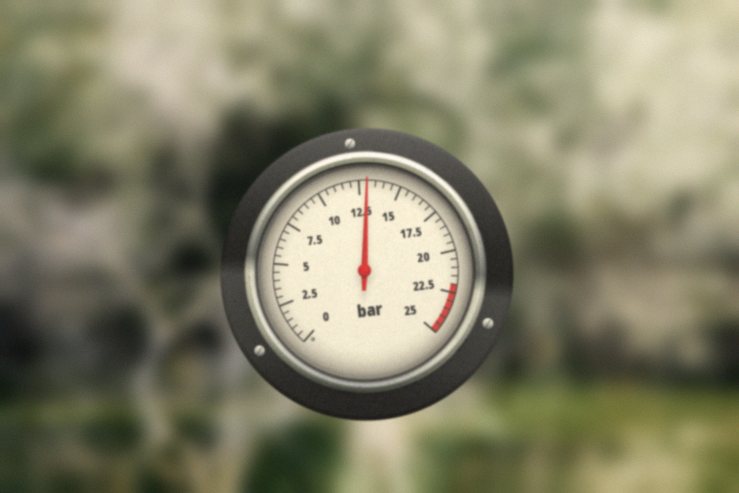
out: 13 bar
